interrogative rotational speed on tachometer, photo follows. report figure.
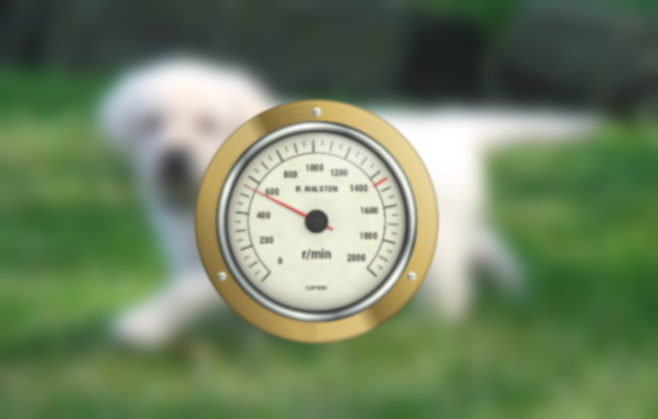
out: 550 rpm
